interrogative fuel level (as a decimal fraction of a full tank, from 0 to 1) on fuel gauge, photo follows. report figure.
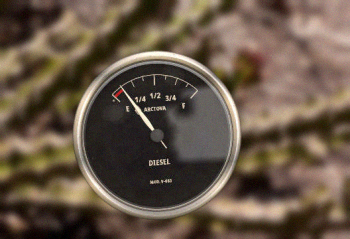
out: 0.125
